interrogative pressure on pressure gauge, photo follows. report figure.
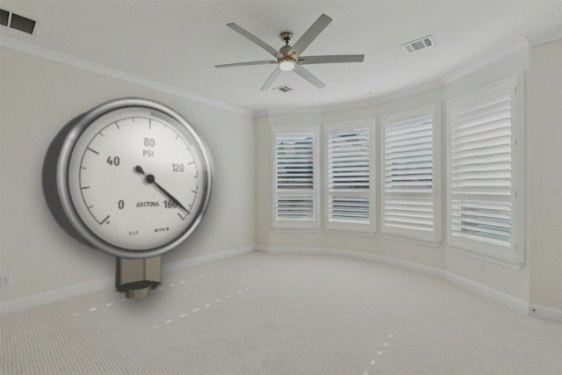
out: 155 psi
